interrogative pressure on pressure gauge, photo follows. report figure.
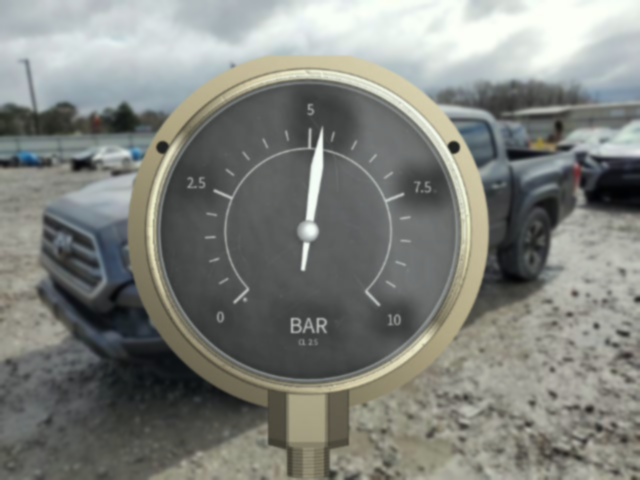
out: 5.25 bar
